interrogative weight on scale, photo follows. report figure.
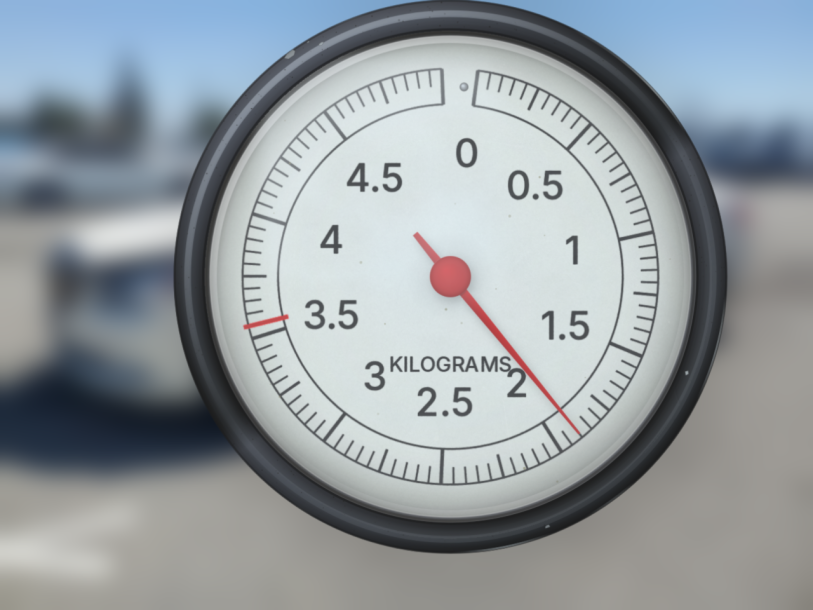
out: 1.9 kg
